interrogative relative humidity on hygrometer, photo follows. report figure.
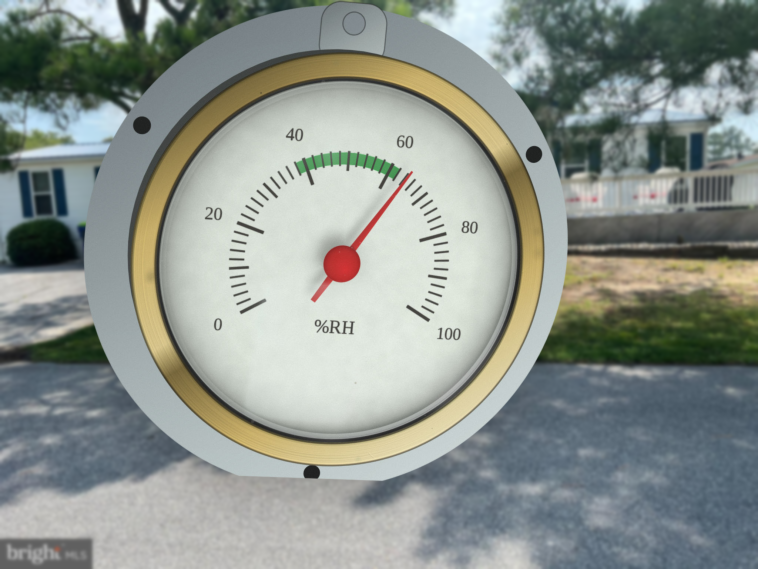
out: 64 %
